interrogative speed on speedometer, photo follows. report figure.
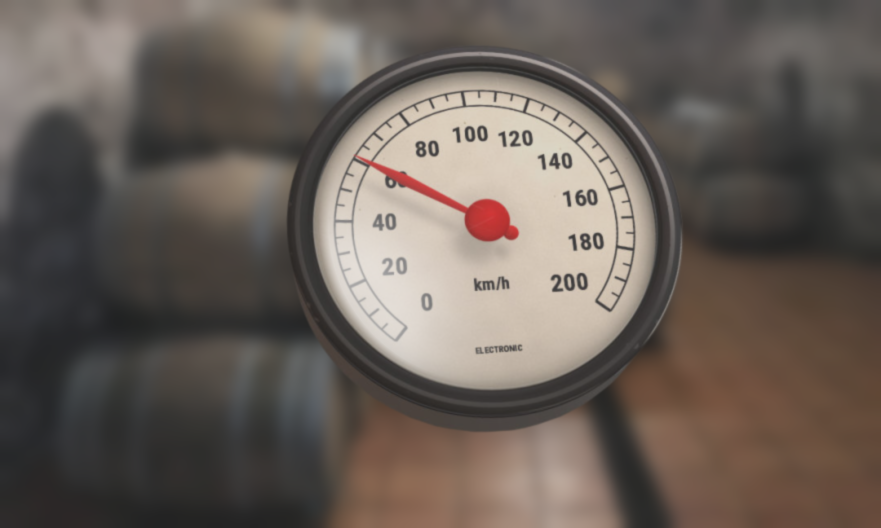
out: 60 km/h
